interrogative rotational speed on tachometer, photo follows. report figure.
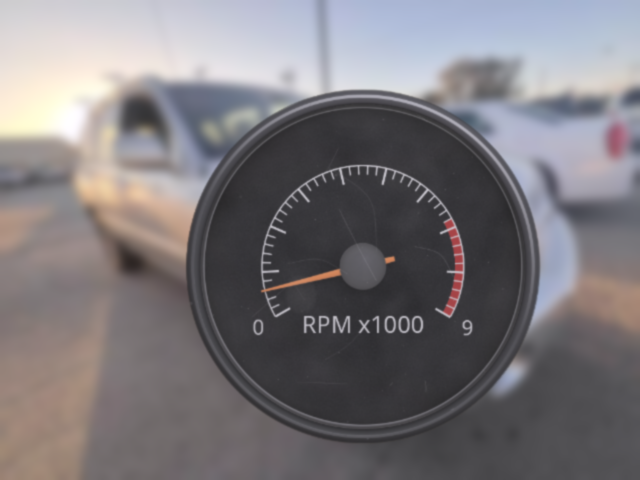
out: 600 rpm
